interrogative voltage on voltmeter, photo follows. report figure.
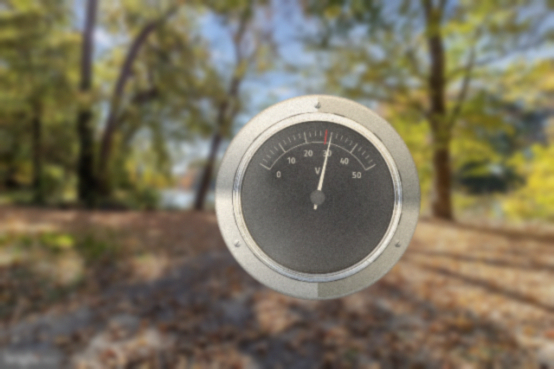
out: 30 V
